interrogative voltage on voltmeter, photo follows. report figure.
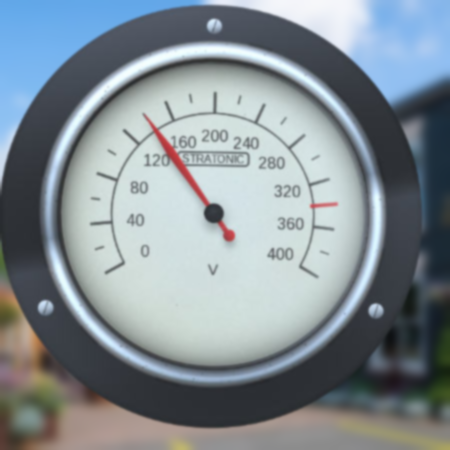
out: 140 V
